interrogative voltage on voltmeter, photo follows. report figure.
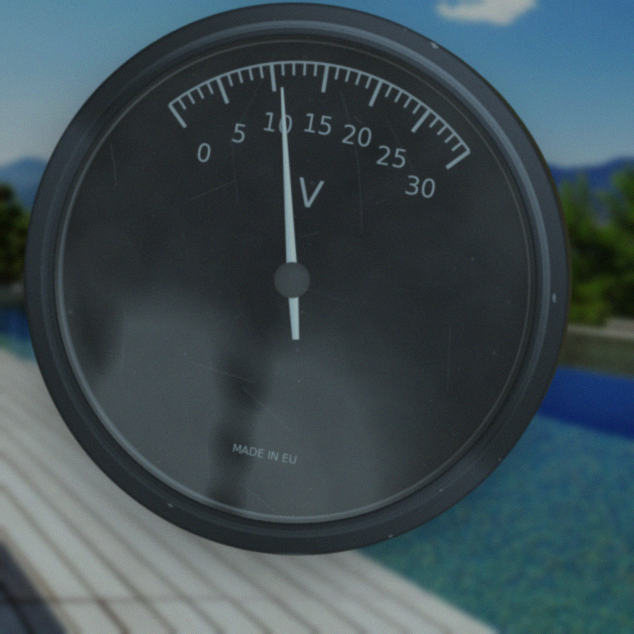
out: 11 V
